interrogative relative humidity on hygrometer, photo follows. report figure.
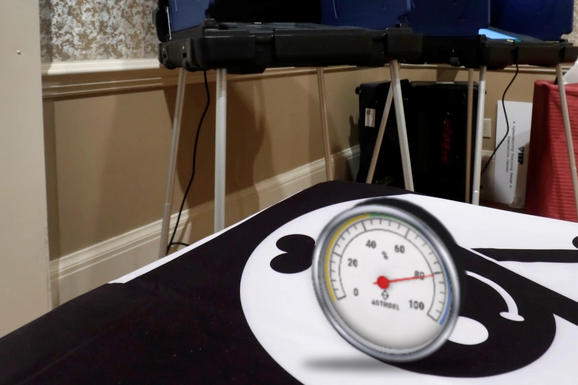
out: 80 %
